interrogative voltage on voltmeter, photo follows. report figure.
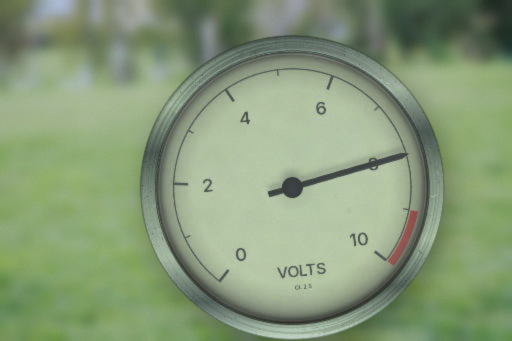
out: 8 V
